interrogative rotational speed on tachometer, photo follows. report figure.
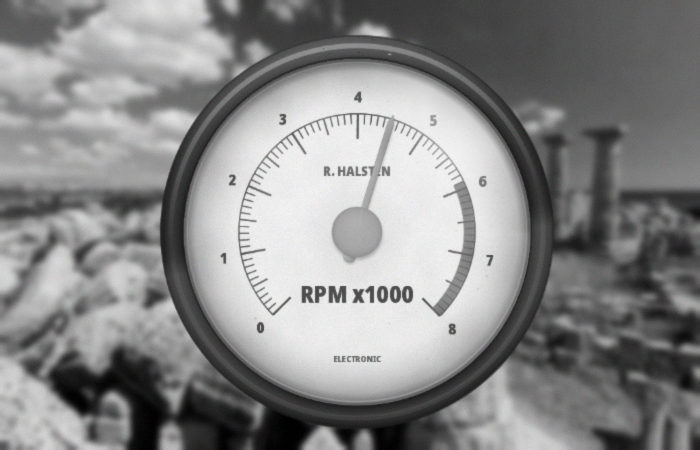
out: 4500 rpm
